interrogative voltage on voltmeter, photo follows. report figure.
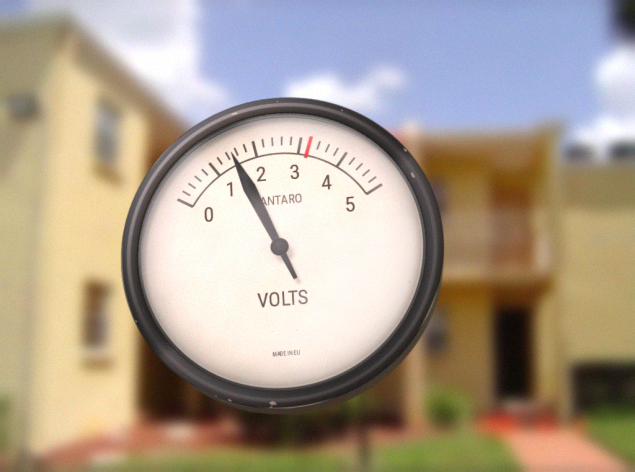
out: 1.5 V
